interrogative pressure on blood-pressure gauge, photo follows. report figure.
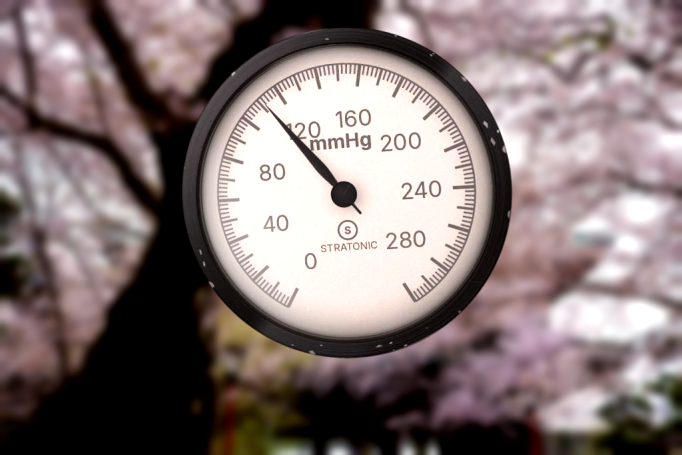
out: 112 mmHg
